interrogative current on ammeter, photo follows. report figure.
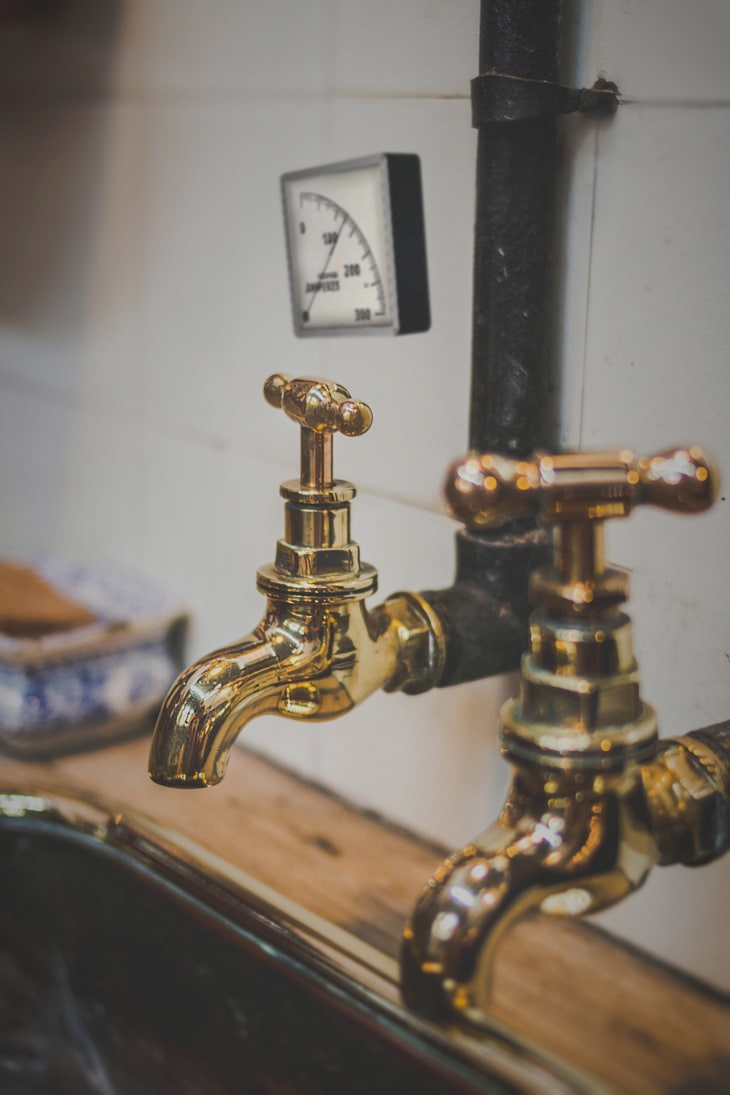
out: 125 A
